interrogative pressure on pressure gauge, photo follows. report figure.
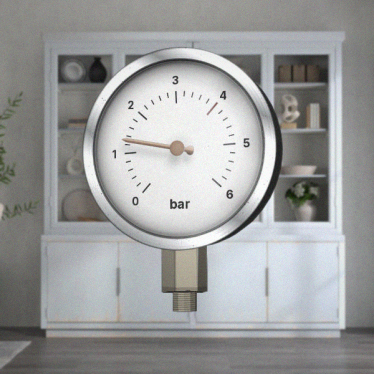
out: 1.3 bar
